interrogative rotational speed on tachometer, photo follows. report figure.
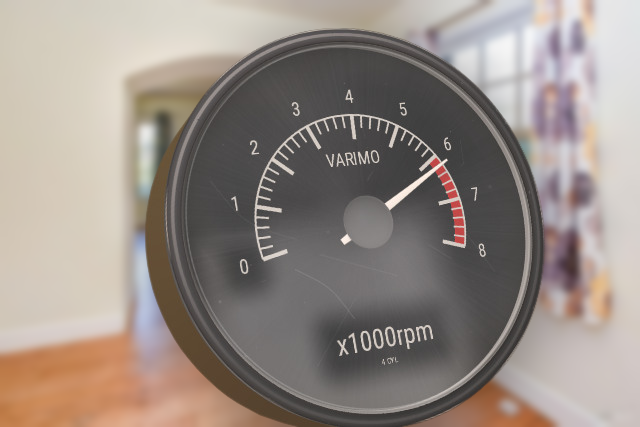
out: 6200 rpm
